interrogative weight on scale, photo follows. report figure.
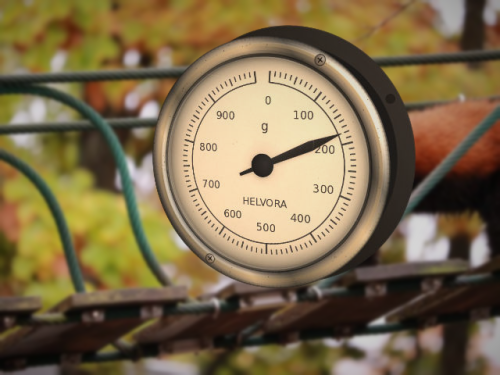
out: 180 g
